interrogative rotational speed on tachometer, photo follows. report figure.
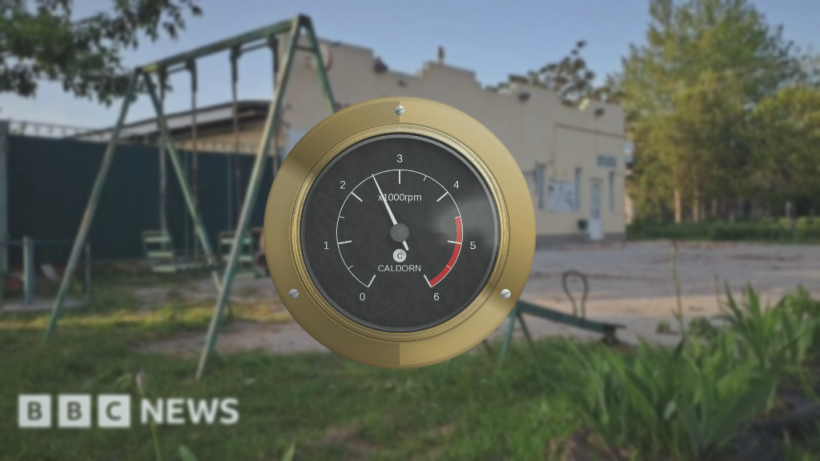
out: 2500 rpm
